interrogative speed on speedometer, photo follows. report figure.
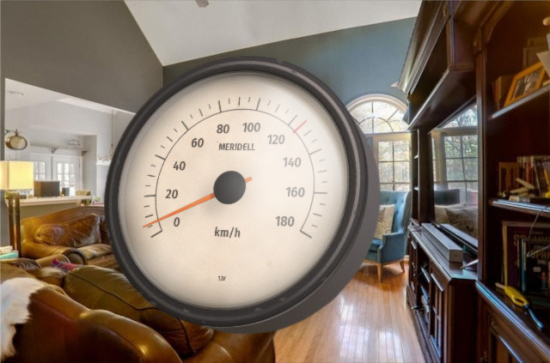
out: 5 km/h
